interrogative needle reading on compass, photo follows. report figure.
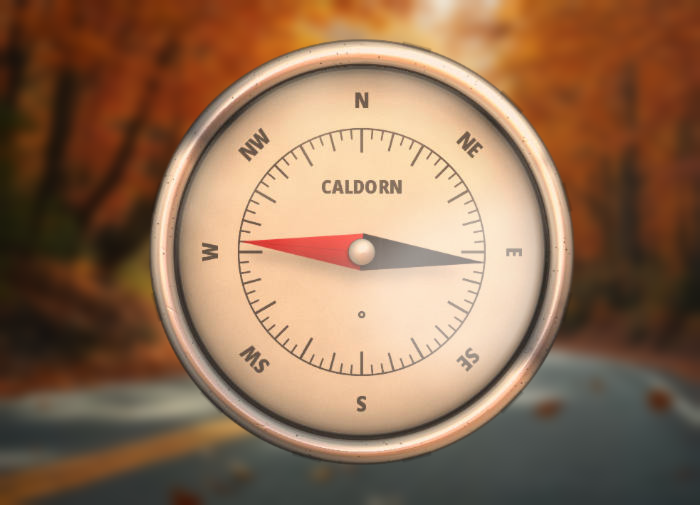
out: 275 °
